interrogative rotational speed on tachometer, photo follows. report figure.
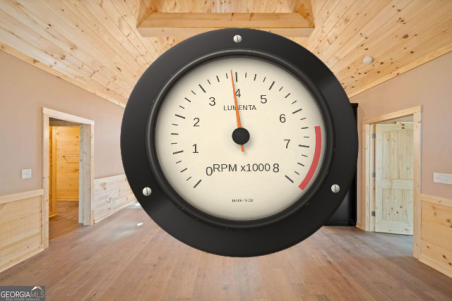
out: 3875 rpm
